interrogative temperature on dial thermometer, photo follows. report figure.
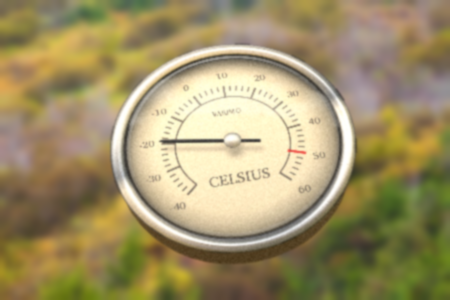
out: -20 °C
